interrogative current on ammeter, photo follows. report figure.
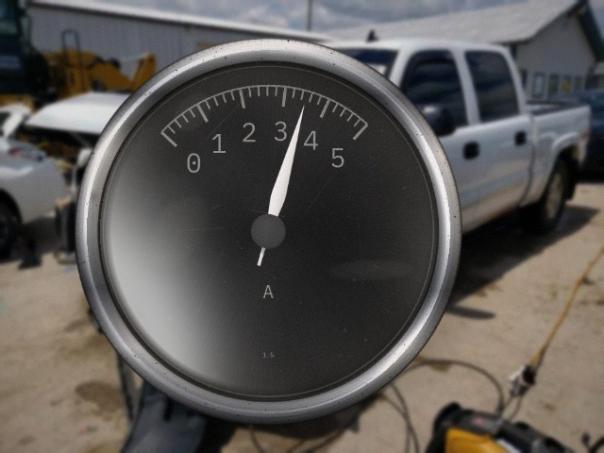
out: 3.5 A
